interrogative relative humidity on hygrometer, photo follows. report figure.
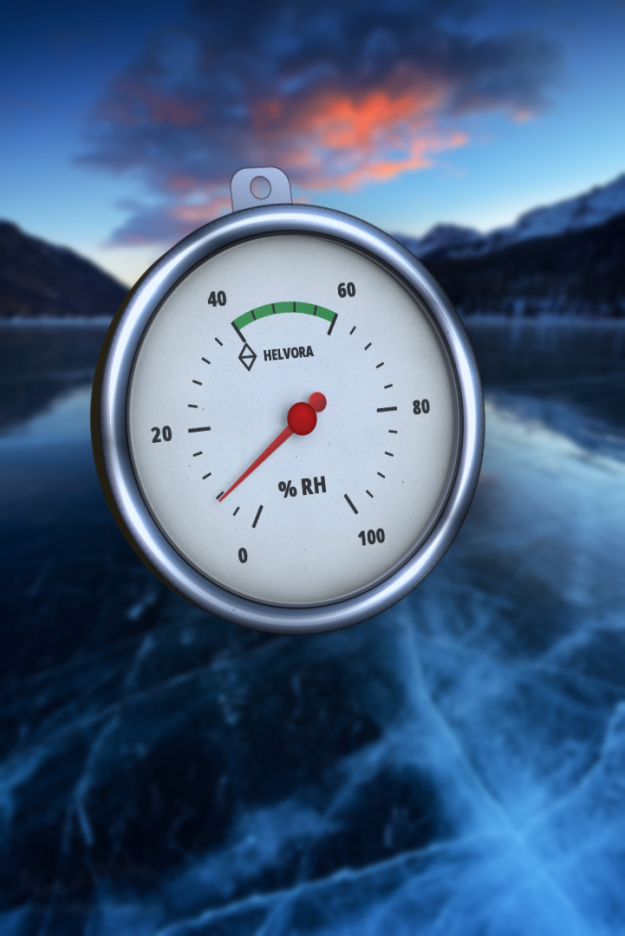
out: 8 %
